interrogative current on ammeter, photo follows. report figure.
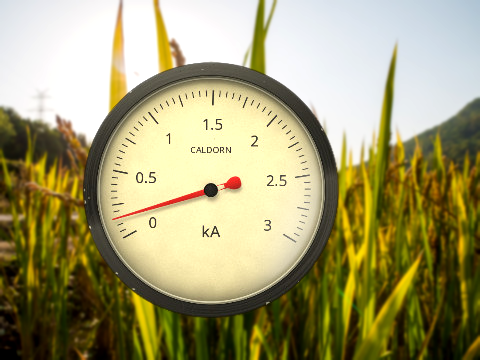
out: 0.15 kA
